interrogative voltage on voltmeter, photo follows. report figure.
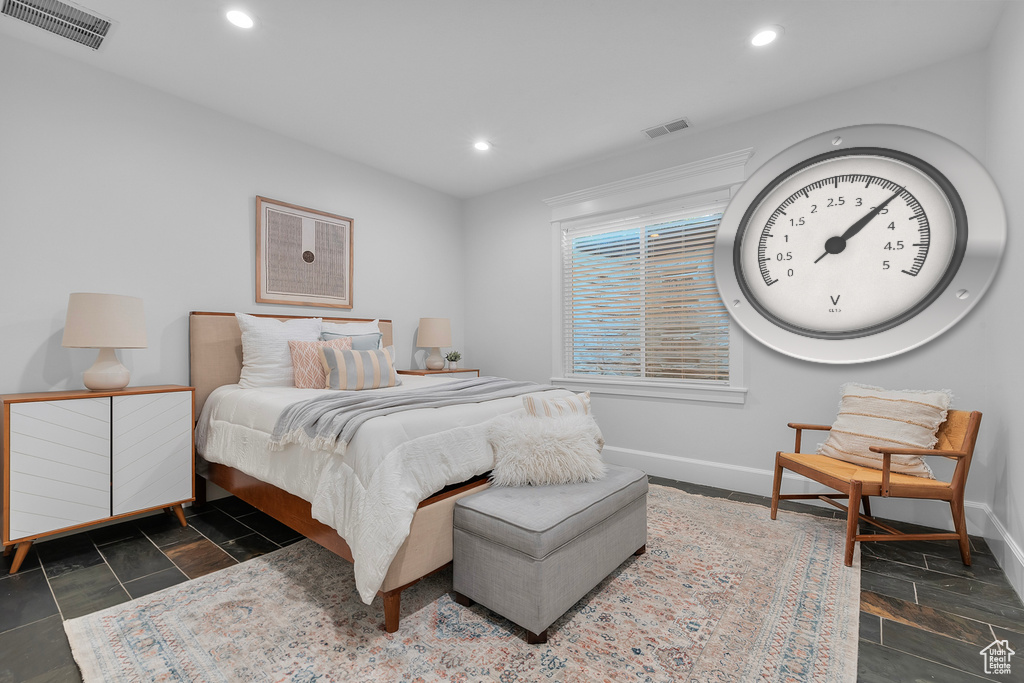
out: 3.5 V
